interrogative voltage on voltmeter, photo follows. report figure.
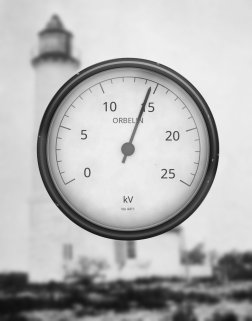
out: 14.5 kV
